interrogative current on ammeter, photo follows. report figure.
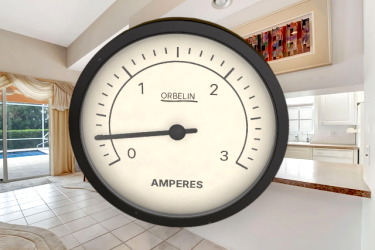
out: 0.3 A
